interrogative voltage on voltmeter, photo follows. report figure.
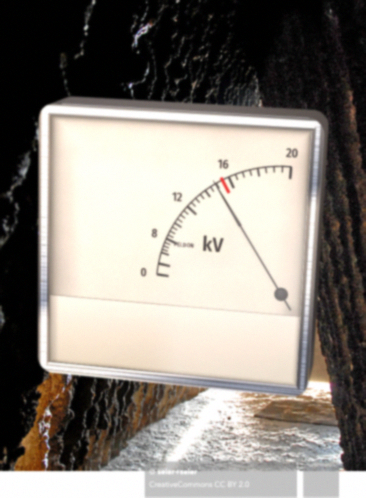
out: 15 kV
